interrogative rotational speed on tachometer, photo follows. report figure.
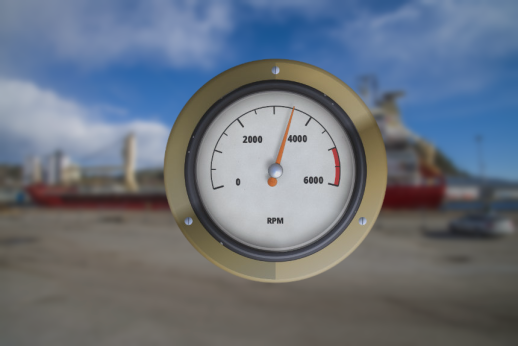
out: 3500 rpm
